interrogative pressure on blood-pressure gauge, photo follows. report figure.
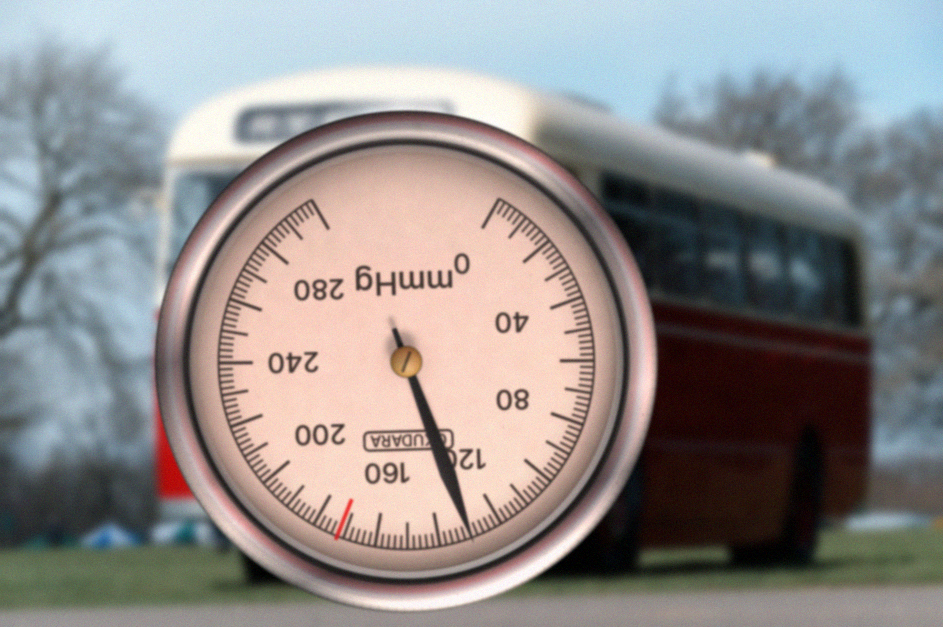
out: 130 mmHg
